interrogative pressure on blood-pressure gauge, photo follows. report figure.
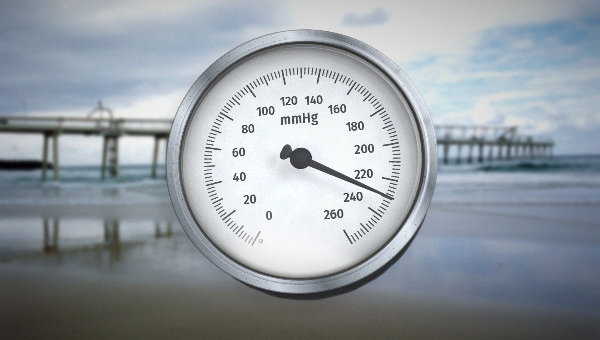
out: 230 mmHg
